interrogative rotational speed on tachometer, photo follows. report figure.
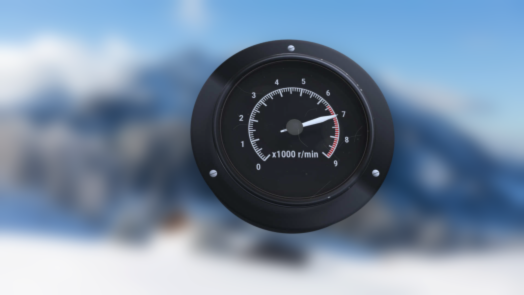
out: 7000 rpm
